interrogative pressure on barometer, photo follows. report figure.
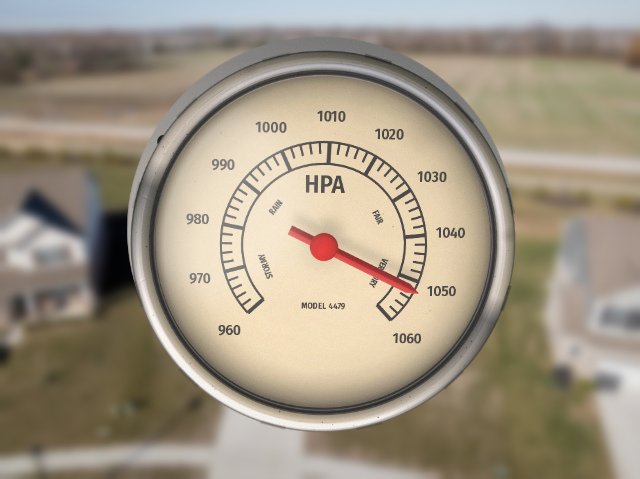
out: 1052 hPa
